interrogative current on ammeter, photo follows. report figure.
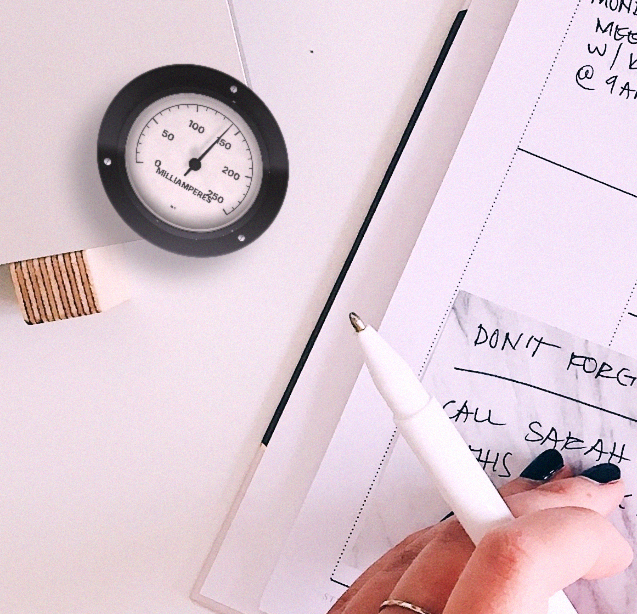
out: 140 mA
